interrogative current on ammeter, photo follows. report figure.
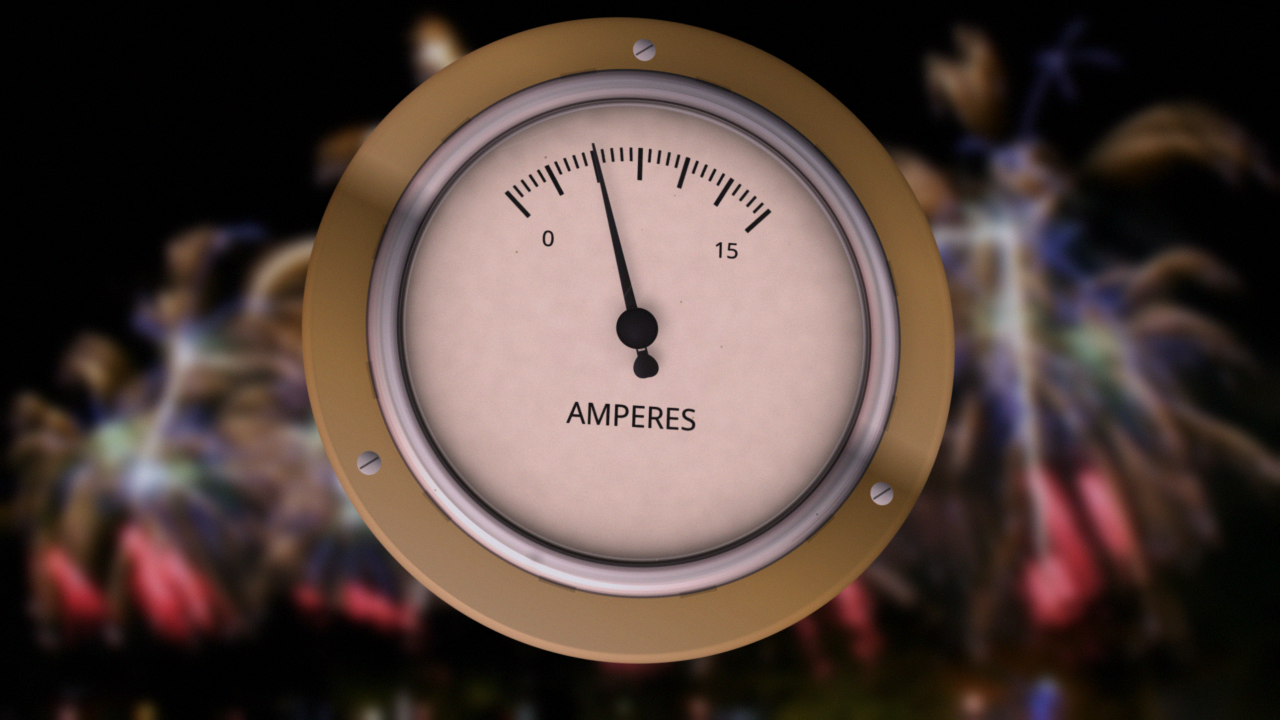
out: 5 A
